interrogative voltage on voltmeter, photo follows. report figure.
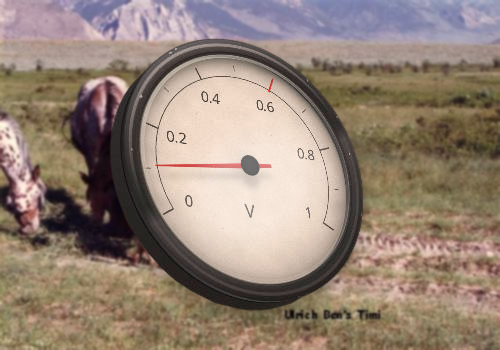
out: 0.1 V
